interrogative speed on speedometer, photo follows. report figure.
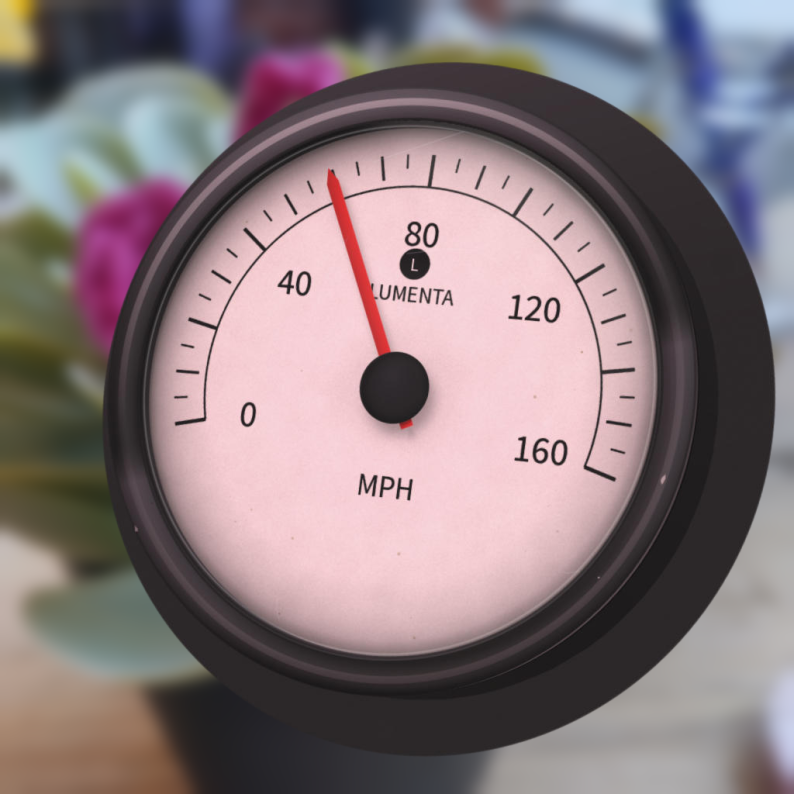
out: 60 mph
